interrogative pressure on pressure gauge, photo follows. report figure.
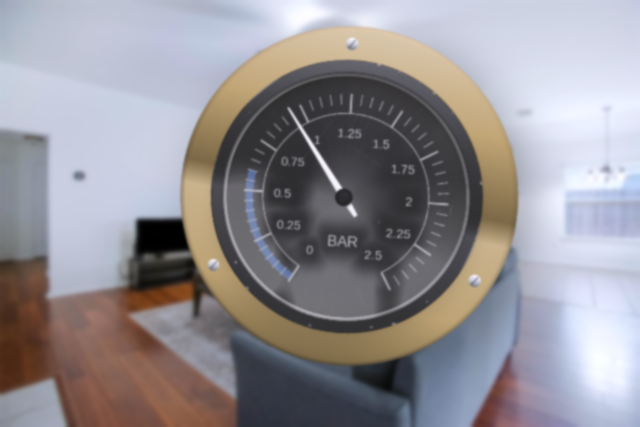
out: 0.95 bar
